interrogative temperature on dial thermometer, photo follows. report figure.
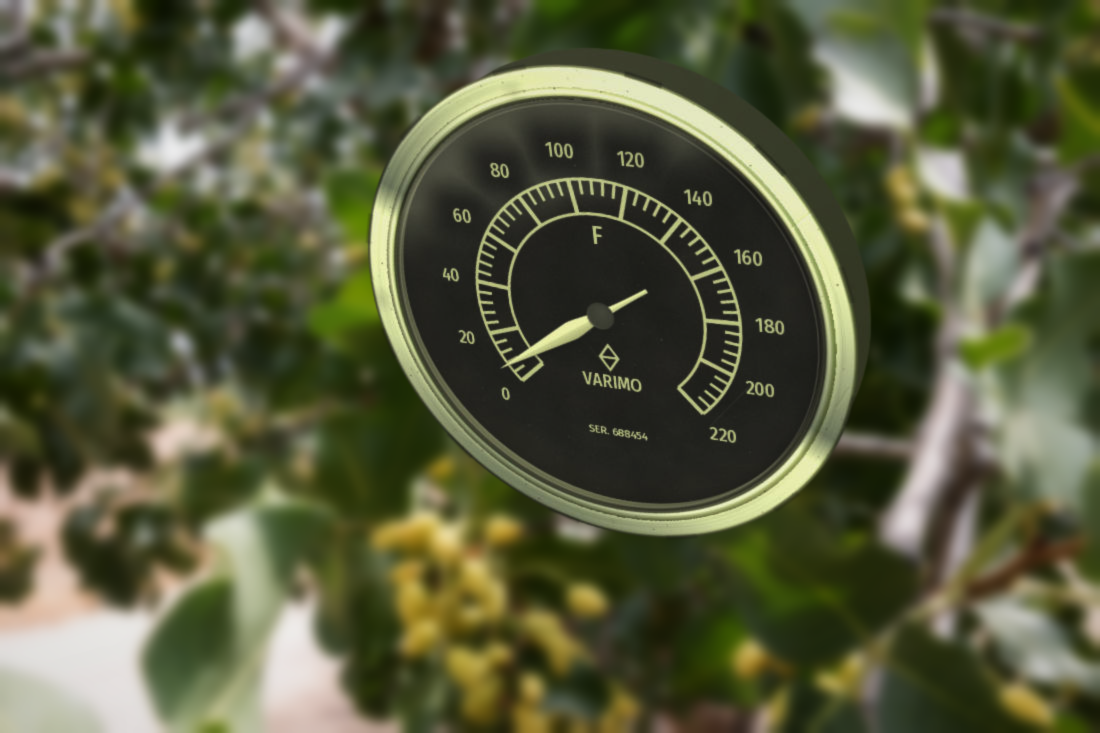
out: 8 °F
